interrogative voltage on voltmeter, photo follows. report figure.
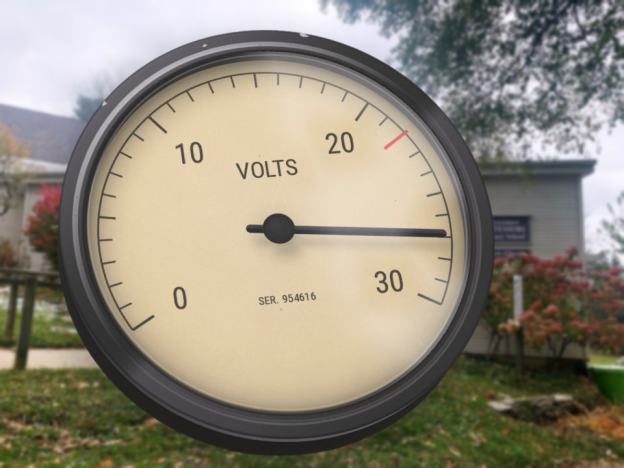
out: 27 V
